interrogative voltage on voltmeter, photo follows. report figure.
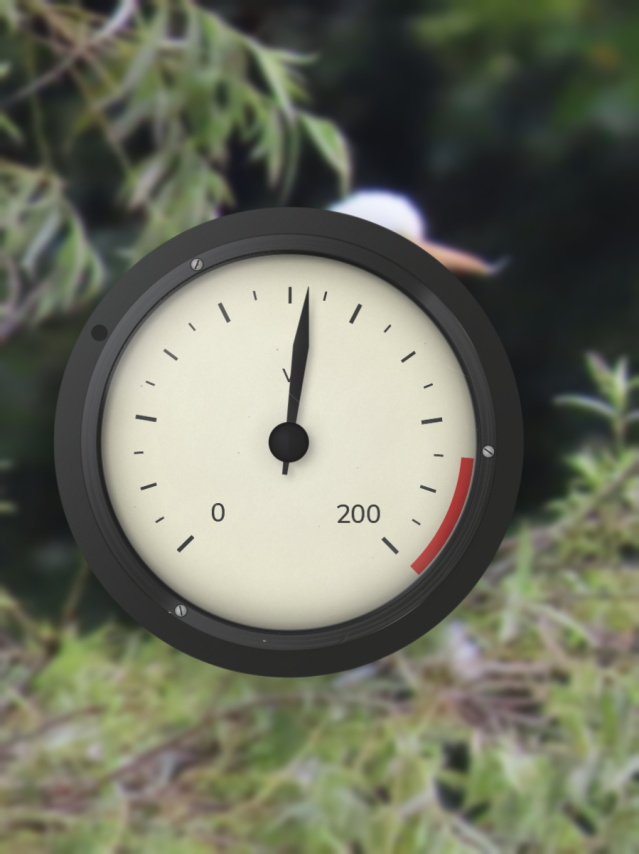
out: 105 V
